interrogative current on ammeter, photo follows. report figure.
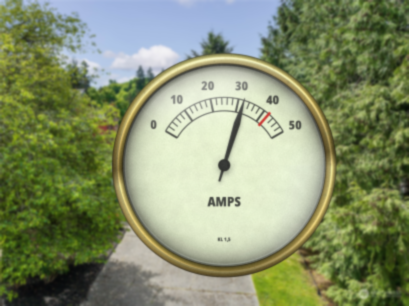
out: 32 A
